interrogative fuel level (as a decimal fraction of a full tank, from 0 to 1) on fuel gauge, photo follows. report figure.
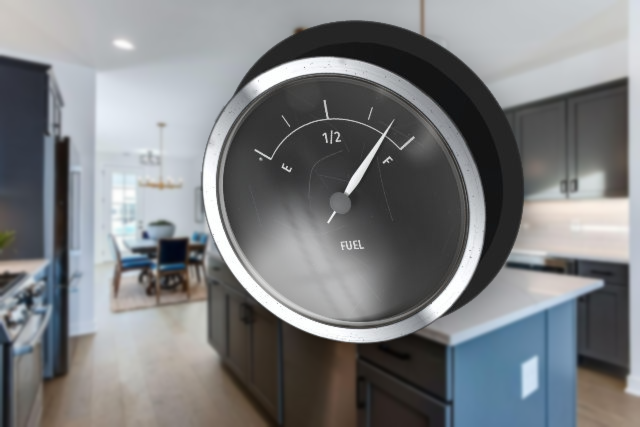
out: 0.875
